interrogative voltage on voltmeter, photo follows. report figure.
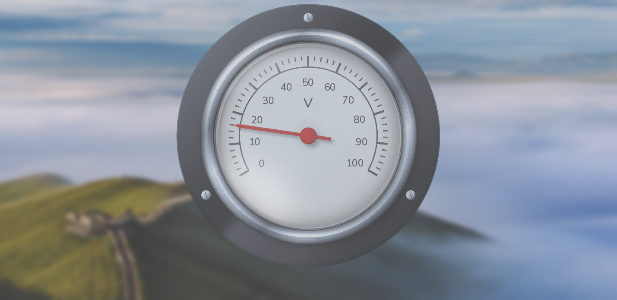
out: 16 V
